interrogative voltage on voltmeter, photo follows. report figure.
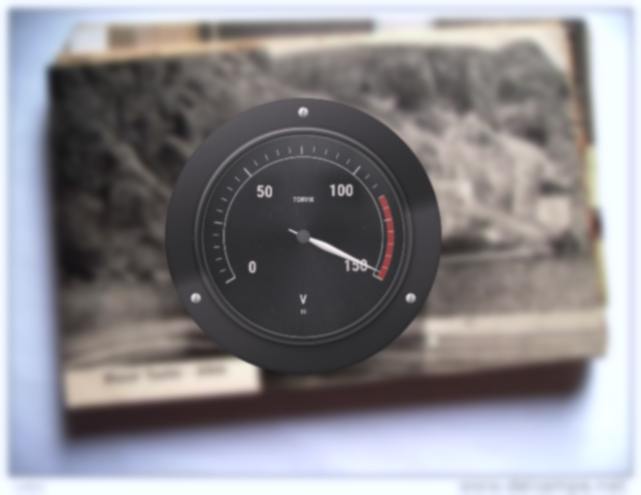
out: 147.5 V
